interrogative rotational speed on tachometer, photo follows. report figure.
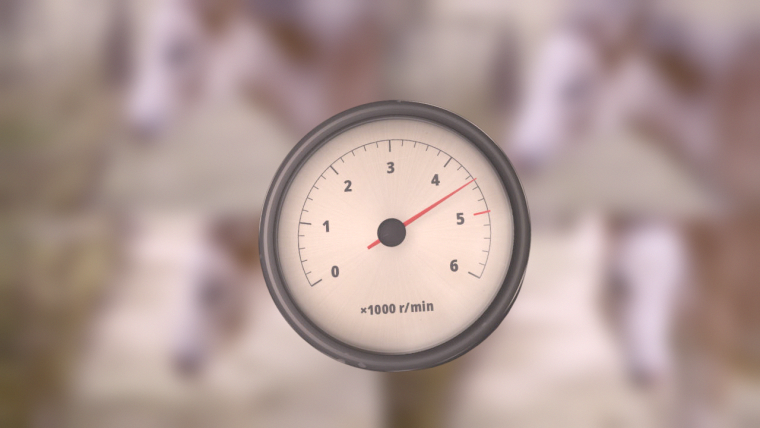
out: 4500 rpm
